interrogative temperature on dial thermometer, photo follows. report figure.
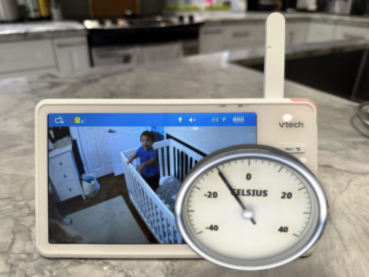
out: -10 °C
